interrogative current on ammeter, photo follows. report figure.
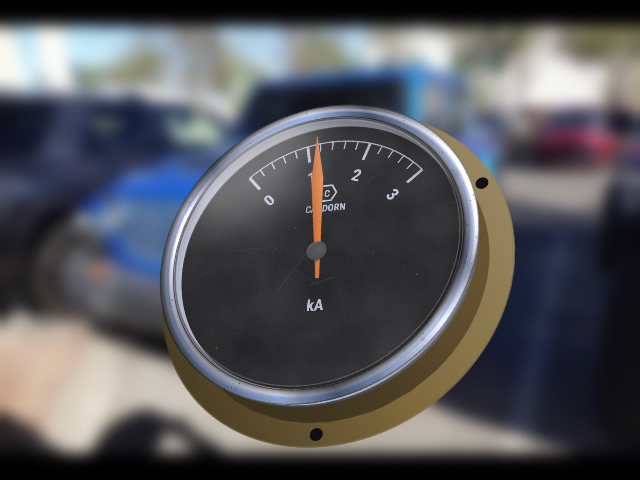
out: 1.2 kA
